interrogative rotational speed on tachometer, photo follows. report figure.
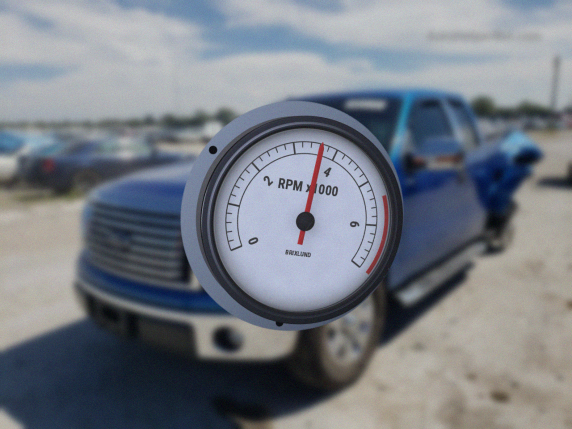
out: 3600 rpm
